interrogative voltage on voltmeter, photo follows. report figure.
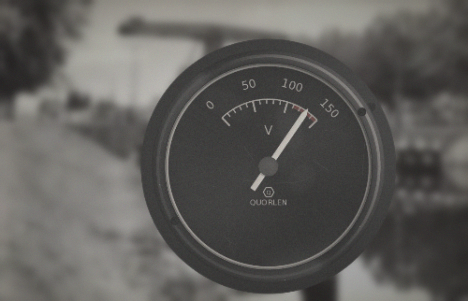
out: 130 V
